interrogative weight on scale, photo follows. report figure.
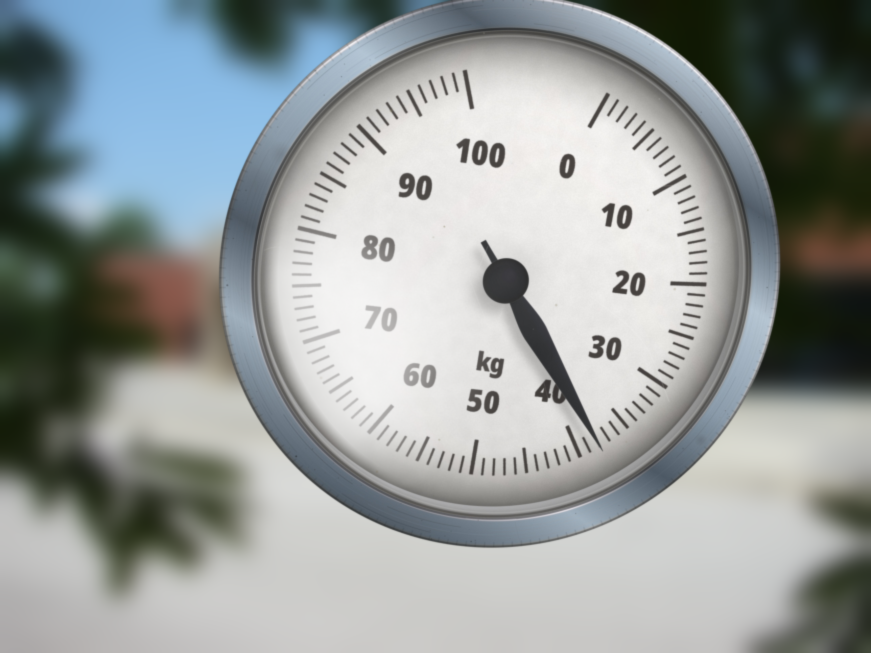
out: 38 kg
